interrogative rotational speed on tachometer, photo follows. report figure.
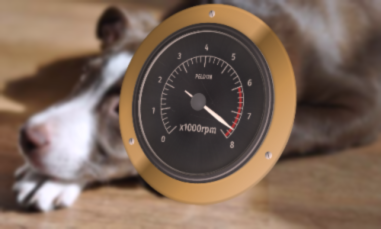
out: 7600 rpm
